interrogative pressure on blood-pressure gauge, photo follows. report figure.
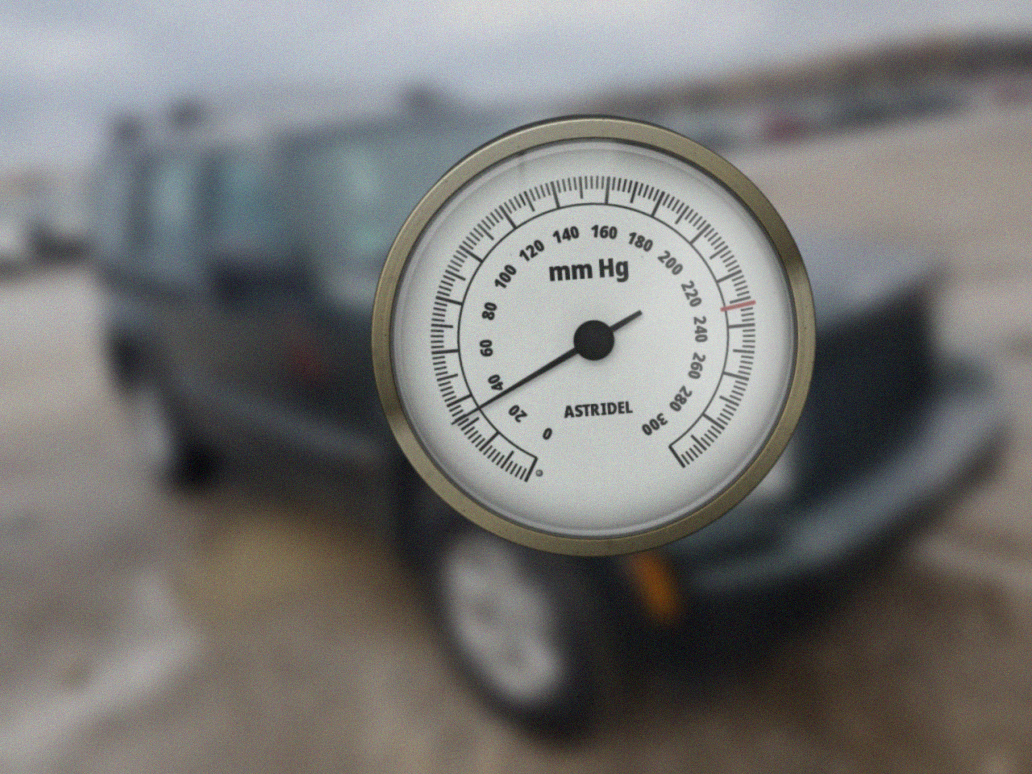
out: 34 mmHg
